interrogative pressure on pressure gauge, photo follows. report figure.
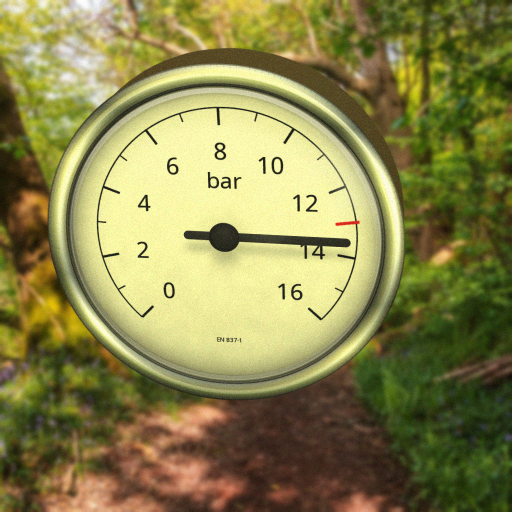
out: 13.5 bar
